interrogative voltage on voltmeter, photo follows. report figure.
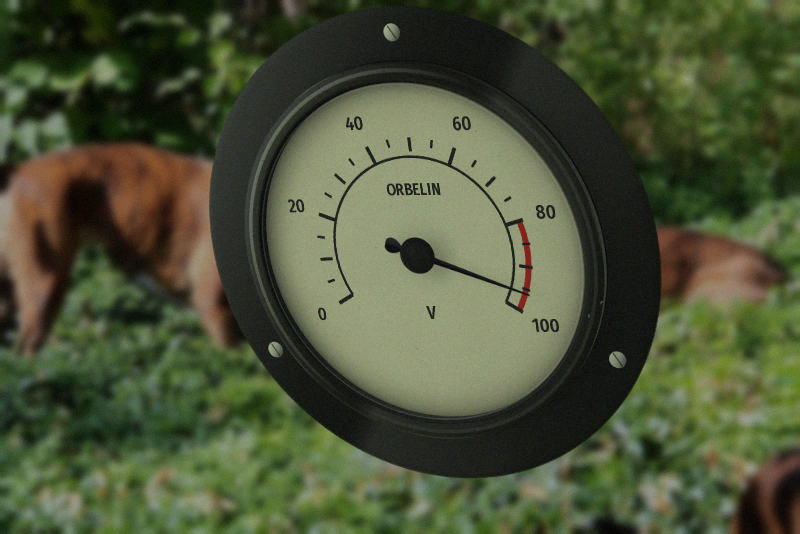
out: 95 V
